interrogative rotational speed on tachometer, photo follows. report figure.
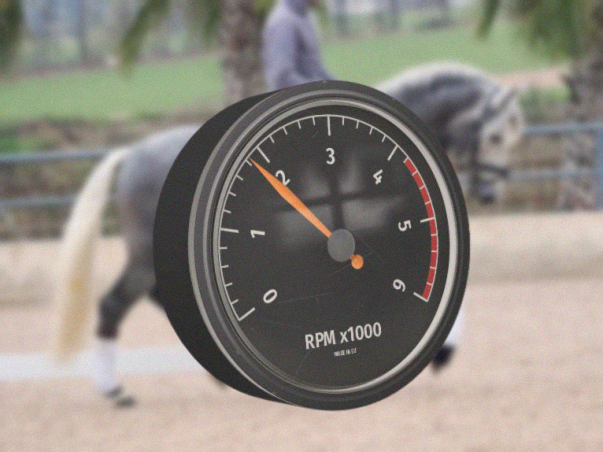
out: 1800 rpm
